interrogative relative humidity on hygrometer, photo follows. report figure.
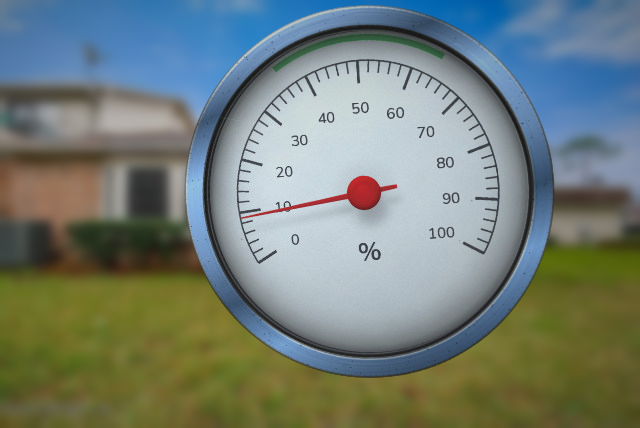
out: 9 %
